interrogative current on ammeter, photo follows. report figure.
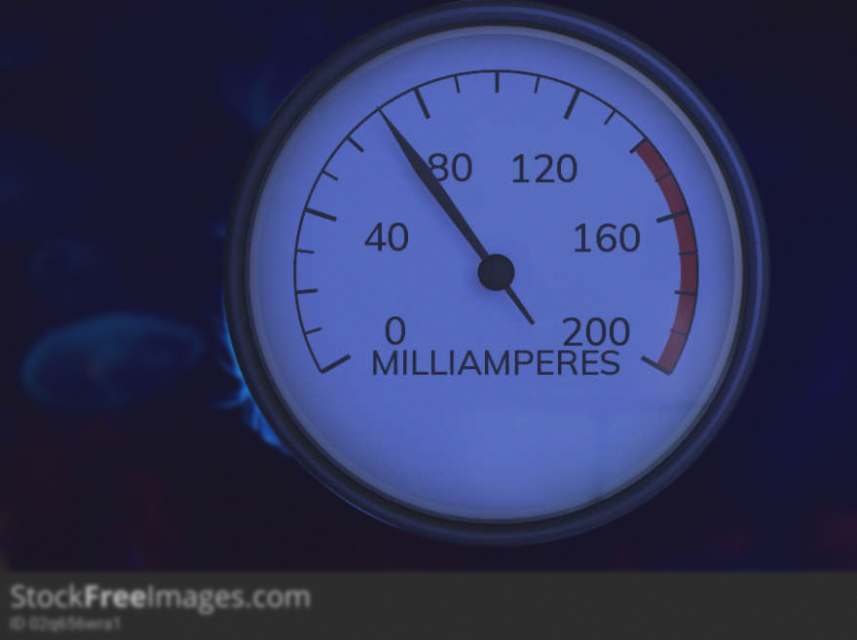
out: 70 mA
